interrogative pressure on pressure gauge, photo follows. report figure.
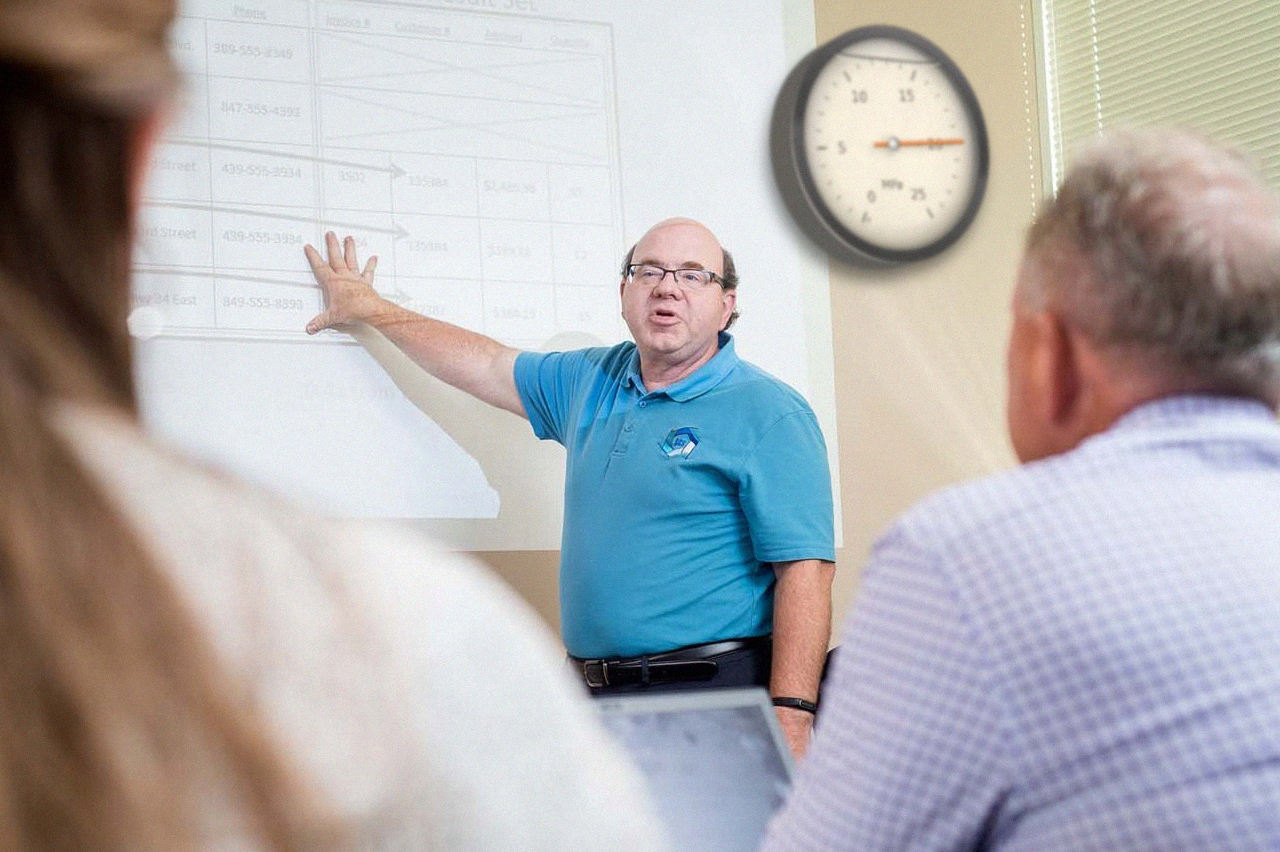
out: 20 MPa
